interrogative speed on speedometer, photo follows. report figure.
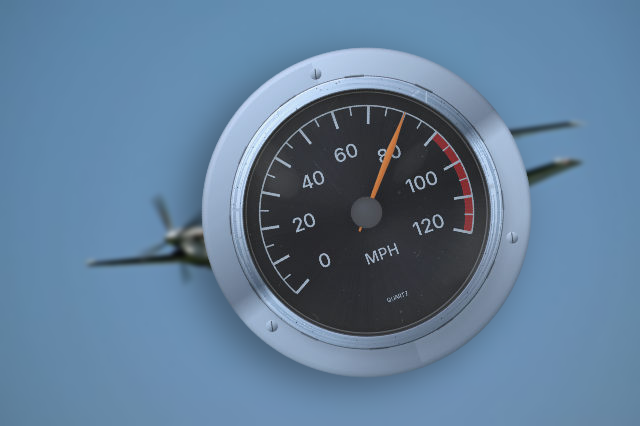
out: 80 mph
